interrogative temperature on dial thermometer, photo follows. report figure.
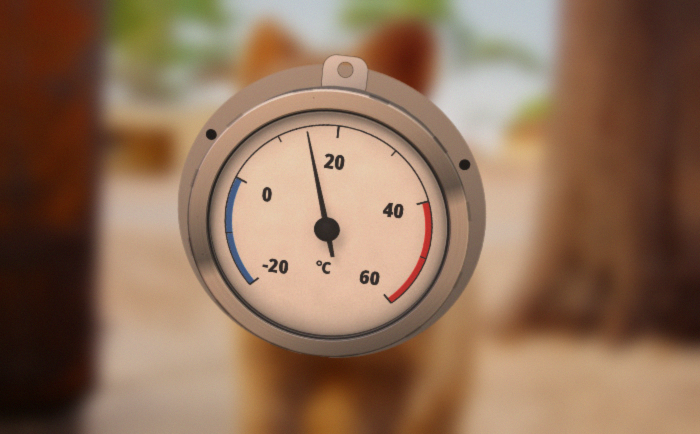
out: 15 °C
